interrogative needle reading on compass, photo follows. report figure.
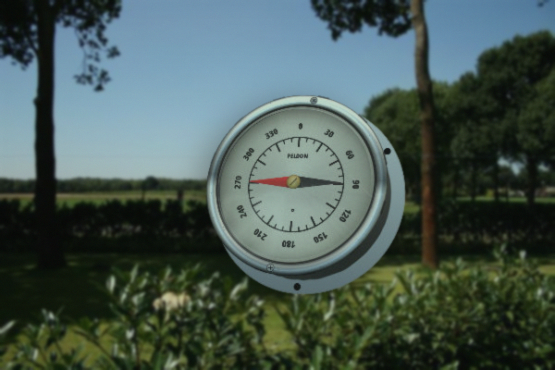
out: 270 °
